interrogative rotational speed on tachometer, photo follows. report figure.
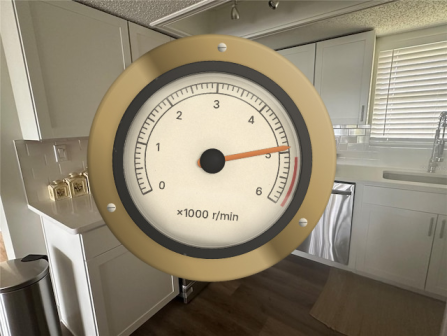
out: 4900 rpm
